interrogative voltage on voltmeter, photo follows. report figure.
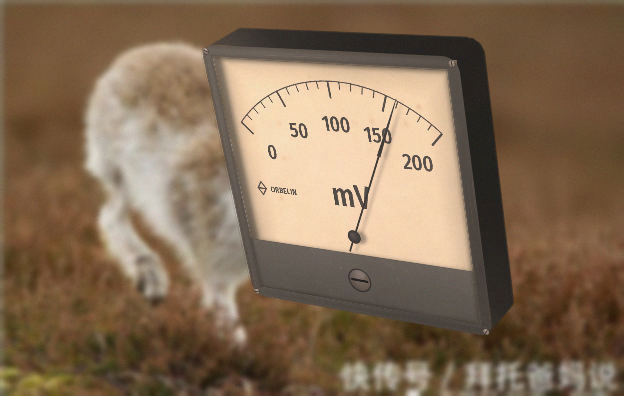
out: 160 mV
